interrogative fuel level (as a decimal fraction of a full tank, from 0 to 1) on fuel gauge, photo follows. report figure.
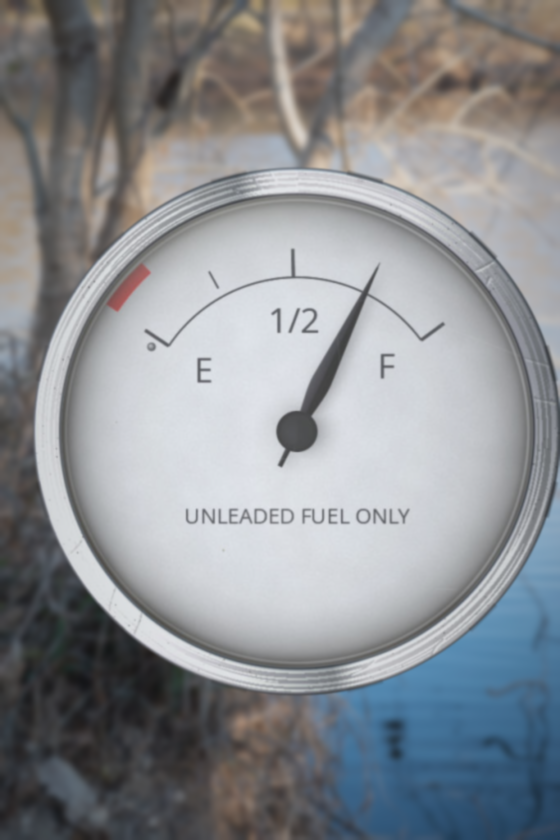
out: 0.75
